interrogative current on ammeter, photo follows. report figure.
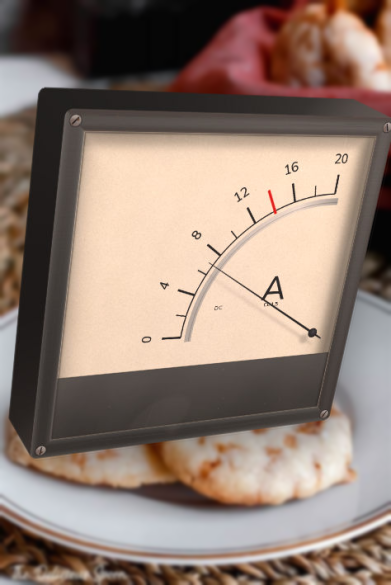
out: 7 A
